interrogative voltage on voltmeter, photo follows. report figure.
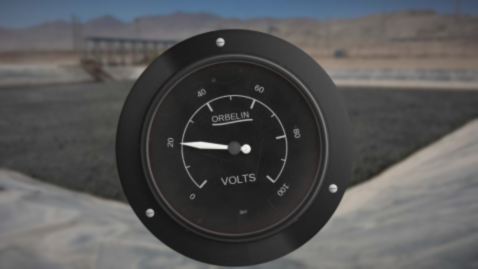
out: 20 V
